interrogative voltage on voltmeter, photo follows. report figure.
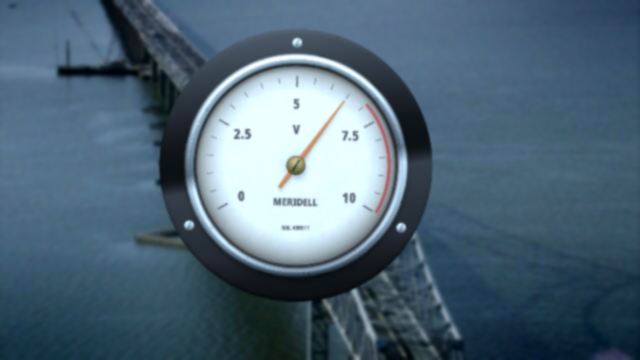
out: 6.5 V
